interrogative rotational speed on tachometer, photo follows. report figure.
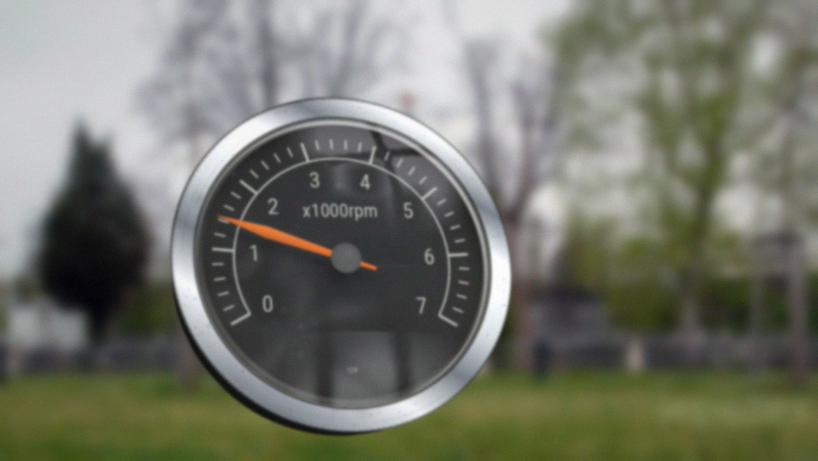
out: 1400 rpm
